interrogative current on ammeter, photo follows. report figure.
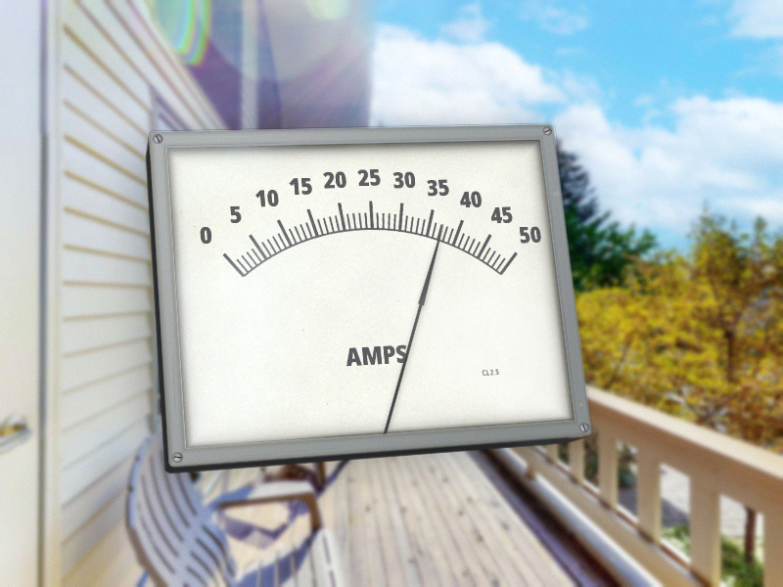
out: 37 A
